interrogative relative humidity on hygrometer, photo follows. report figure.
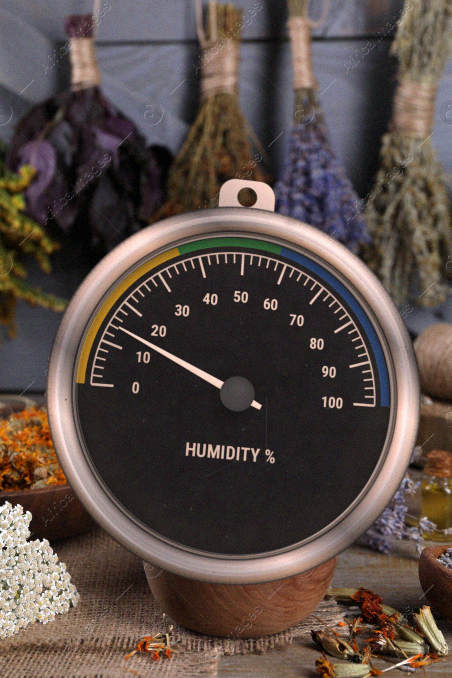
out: 14 %
